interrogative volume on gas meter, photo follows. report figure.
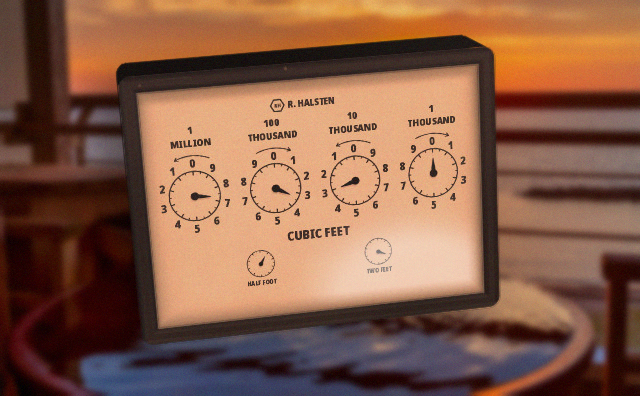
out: 733000 ft³
